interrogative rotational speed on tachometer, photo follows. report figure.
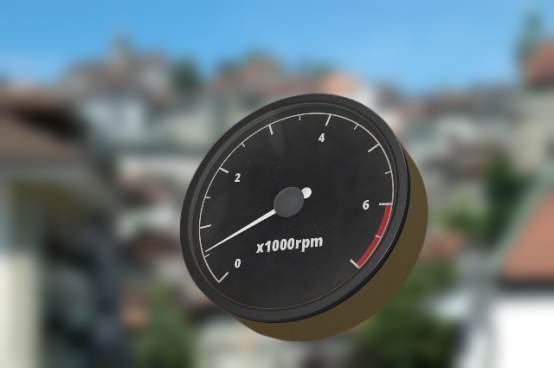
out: 500 rpm
